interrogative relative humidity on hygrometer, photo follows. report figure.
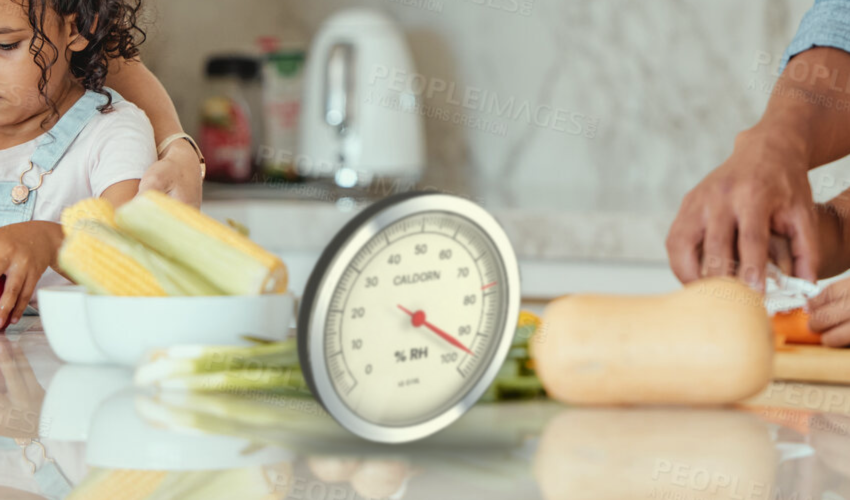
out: 95 %
